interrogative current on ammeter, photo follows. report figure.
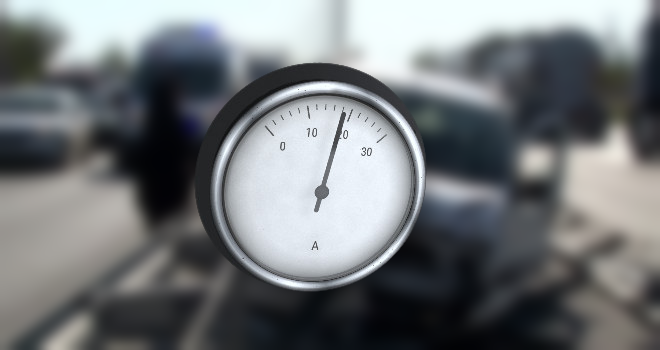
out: 18 A
